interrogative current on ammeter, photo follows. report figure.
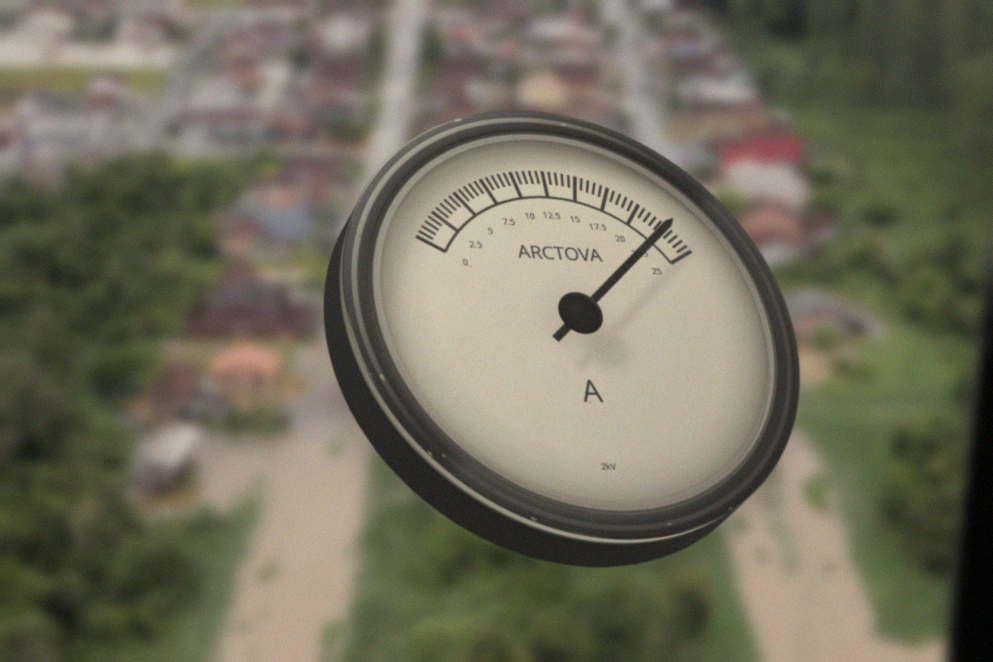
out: 22.5 A
